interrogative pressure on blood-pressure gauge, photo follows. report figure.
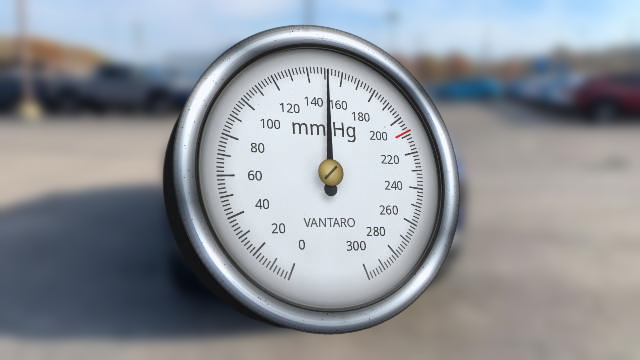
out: 150 mmHg
